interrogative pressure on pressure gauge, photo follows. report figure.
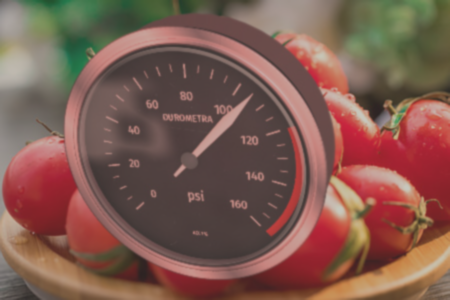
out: 105 psi
